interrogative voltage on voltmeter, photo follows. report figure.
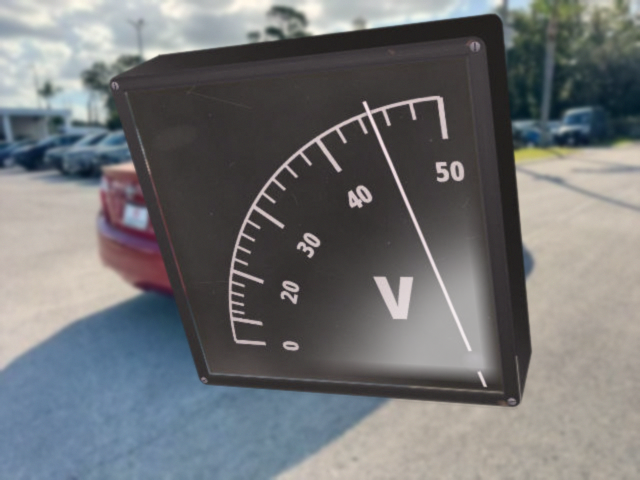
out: 45 V
